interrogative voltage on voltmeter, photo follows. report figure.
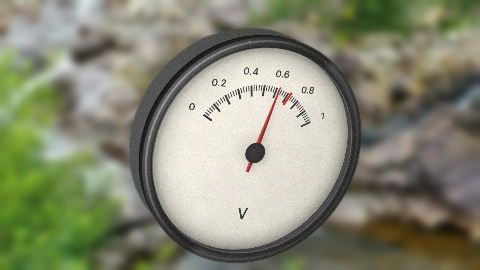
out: 0.6 V
